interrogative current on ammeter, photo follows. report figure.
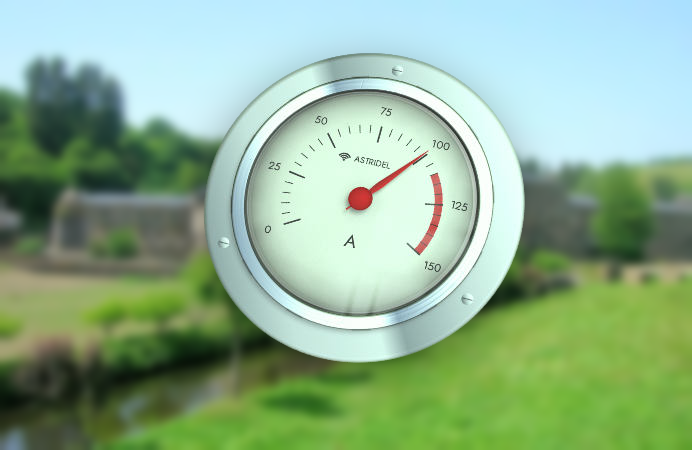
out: 100 A
